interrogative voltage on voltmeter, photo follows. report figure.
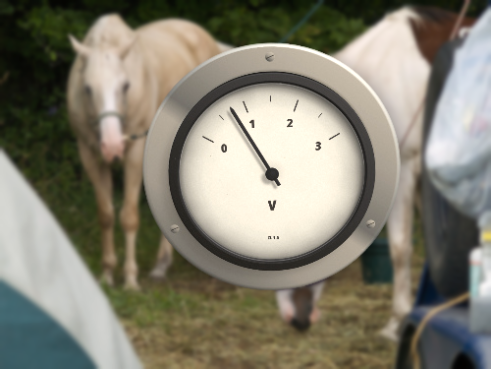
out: 0.75 V
